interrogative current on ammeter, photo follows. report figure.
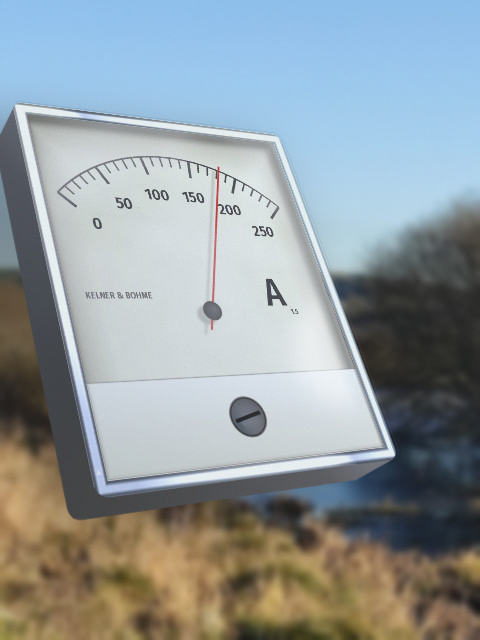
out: 180 A
